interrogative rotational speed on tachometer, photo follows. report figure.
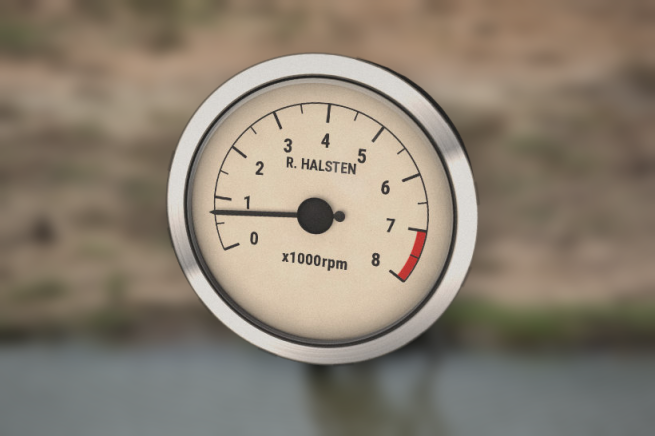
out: 750 rpm
